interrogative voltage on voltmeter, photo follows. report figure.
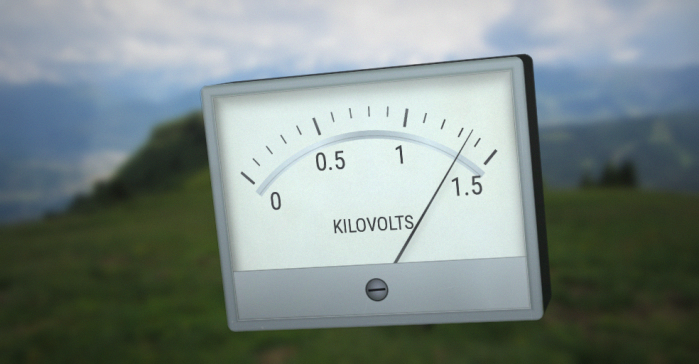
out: 1.35 kV
